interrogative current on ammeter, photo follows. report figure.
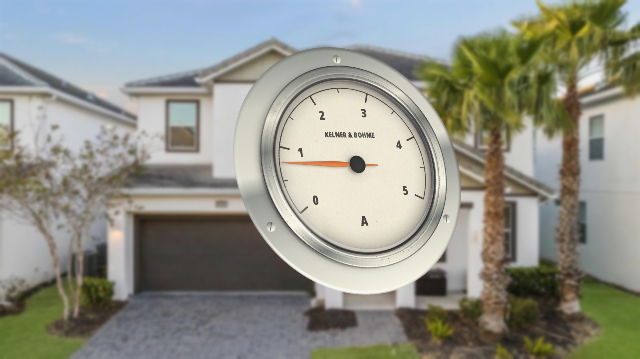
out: 0.75 A
